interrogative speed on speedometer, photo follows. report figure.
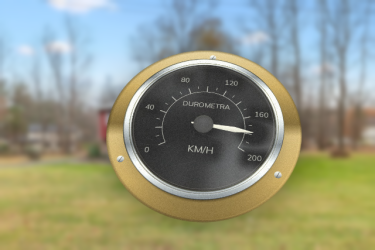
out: 180 km/h
